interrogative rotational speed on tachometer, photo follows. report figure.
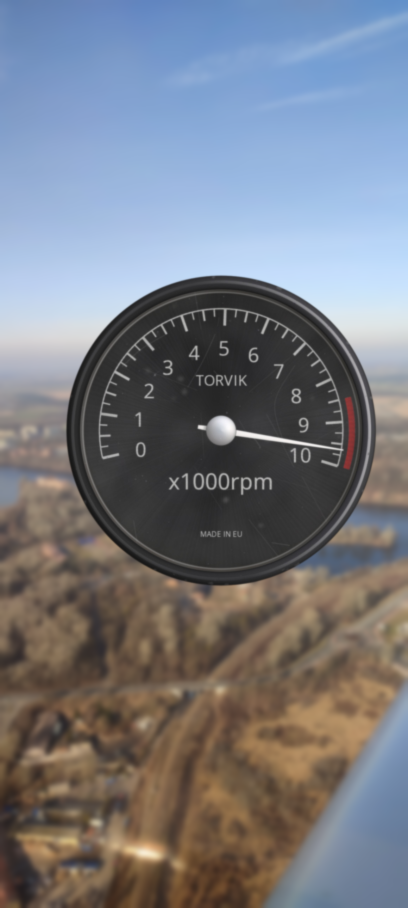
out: 9625 rpm
